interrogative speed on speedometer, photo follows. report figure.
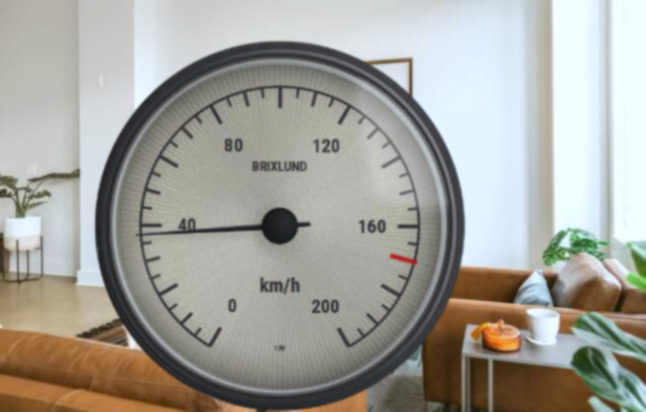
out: 37.5 km/h
